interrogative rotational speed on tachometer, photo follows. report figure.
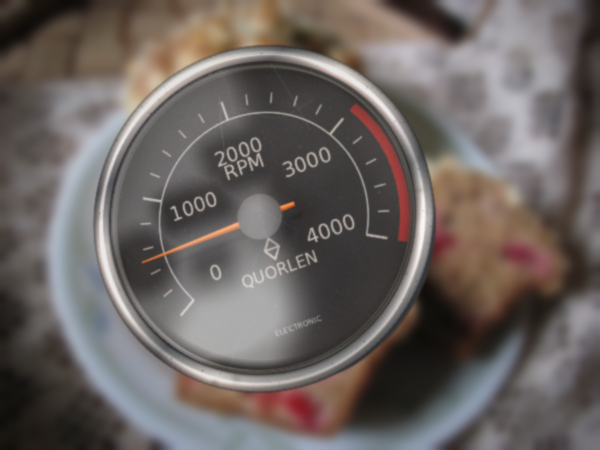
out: 500 rpm
